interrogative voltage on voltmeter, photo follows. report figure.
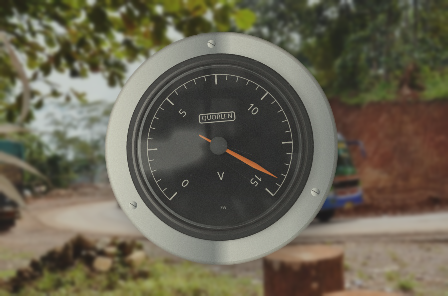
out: 14.25 V
